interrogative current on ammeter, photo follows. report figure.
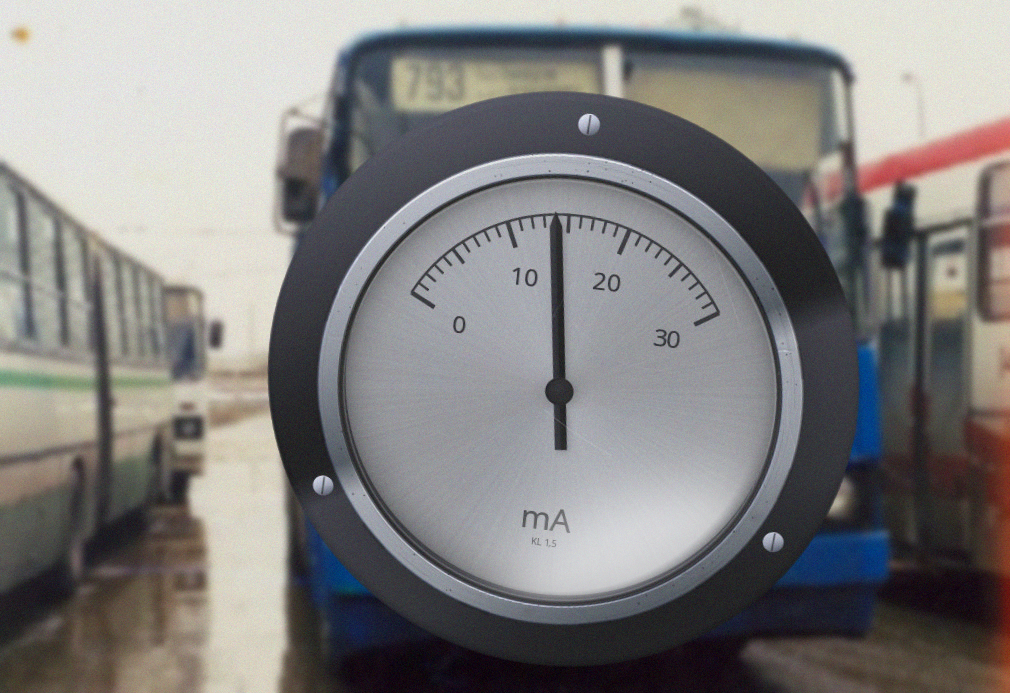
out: 14 mA
